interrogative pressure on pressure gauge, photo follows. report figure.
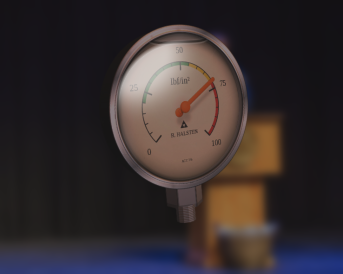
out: 70 psi
